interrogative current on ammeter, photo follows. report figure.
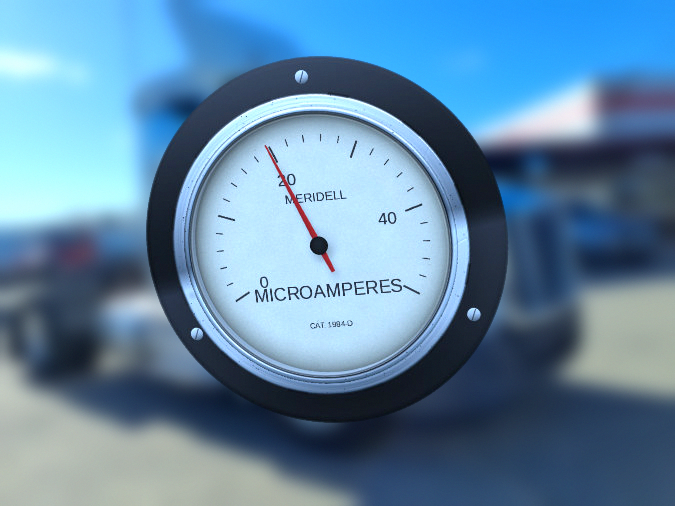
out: 20 µA
